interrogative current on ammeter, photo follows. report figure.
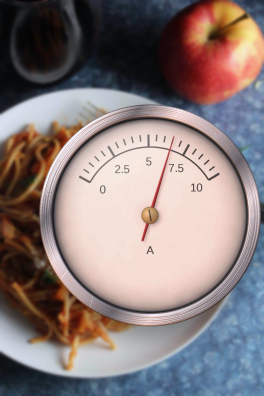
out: 6.5 A
